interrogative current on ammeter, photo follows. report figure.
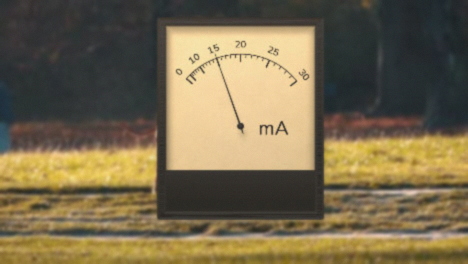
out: 15 mA
